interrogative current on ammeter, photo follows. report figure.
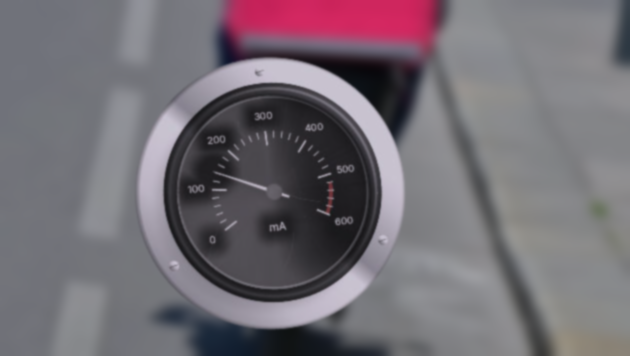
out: 140 mA
